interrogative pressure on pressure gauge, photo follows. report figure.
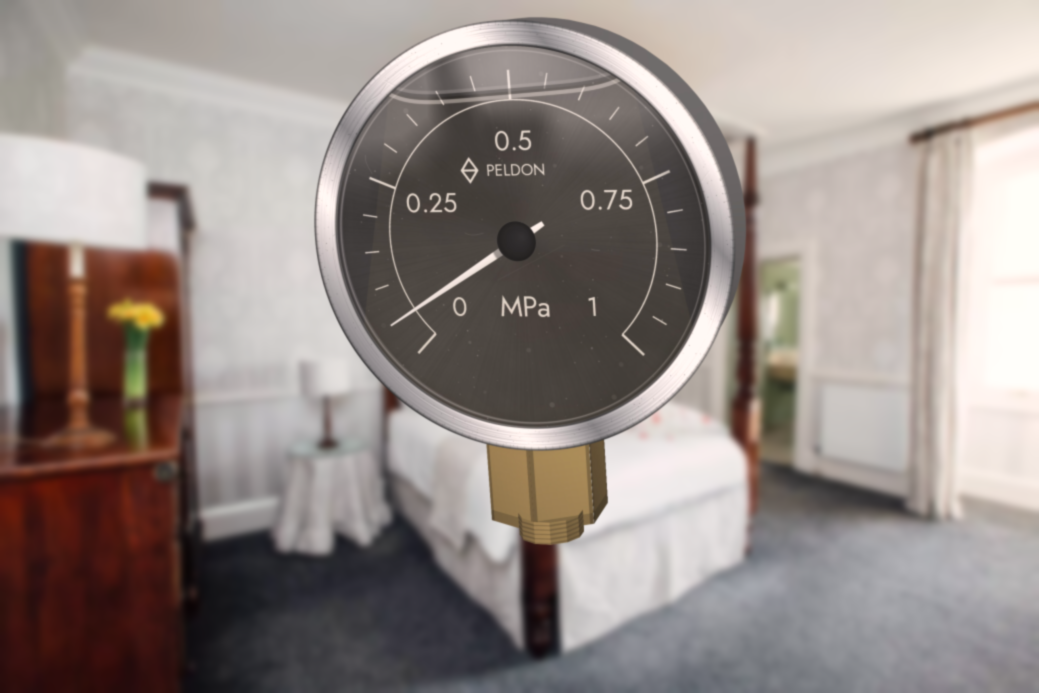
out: 0.05 MPa
